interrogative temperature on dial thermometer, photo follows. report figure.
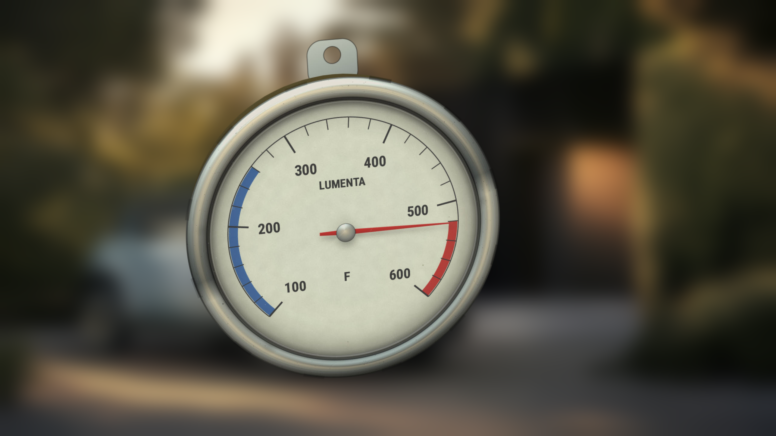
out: 520 °F
